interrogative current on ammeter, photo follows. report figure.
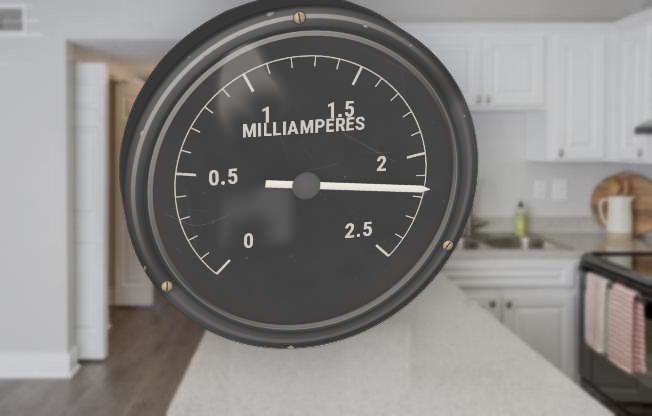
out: 2.15 mA
